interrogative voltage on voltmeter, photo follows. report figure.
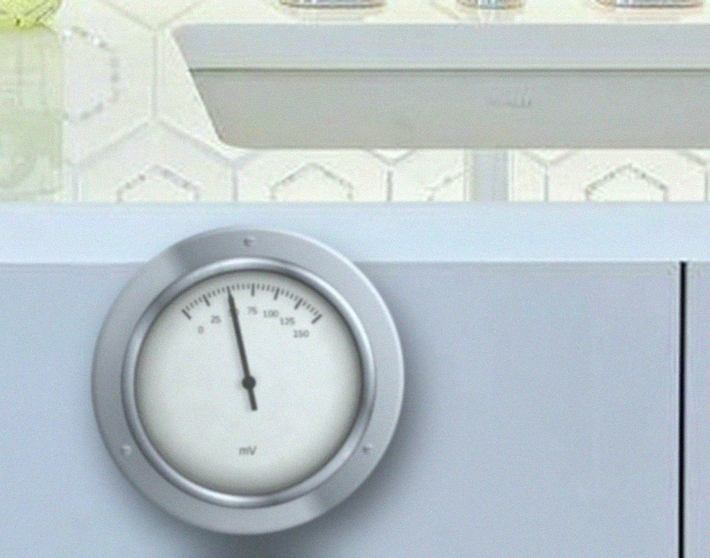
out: 50 mV
